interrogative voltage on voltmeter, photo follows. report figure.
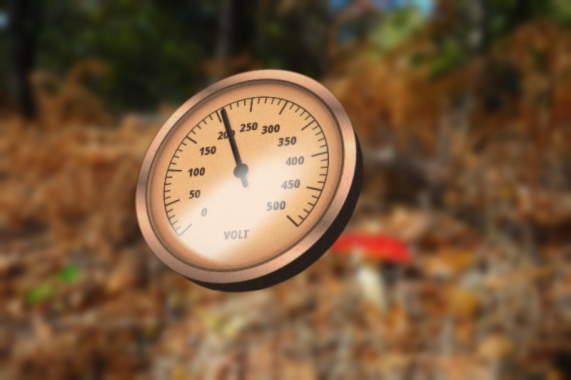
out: 210 V
